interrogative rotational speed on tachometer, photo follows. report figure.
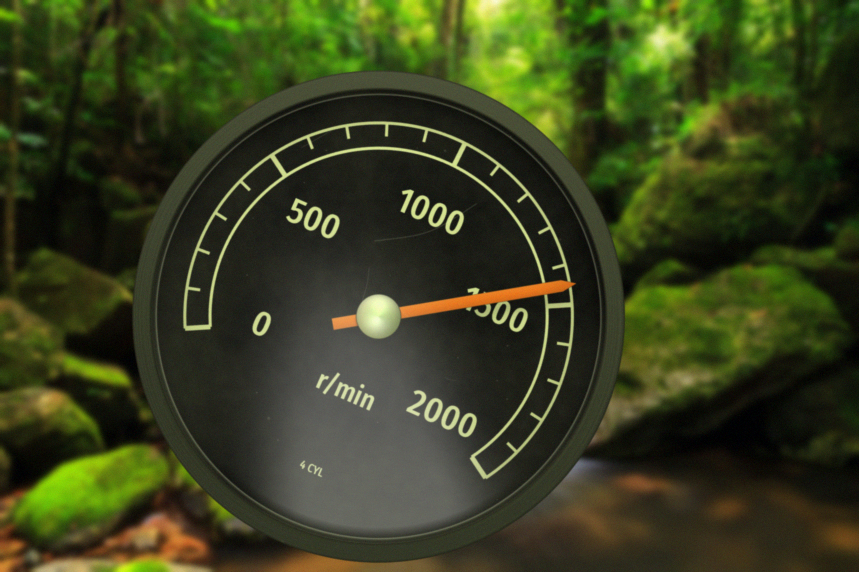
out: 1450 rpm
